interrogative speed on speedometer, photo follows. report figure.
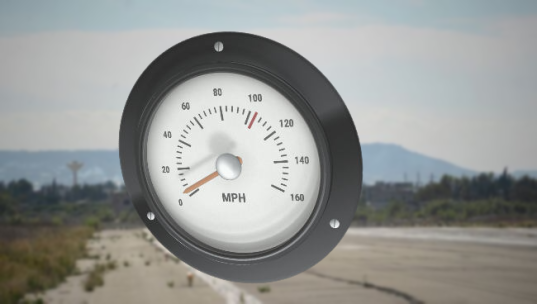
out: 4 mph
